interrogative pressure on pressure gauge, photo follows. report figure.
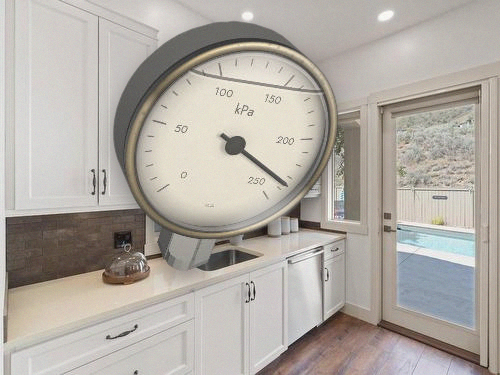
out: 235 kPa
